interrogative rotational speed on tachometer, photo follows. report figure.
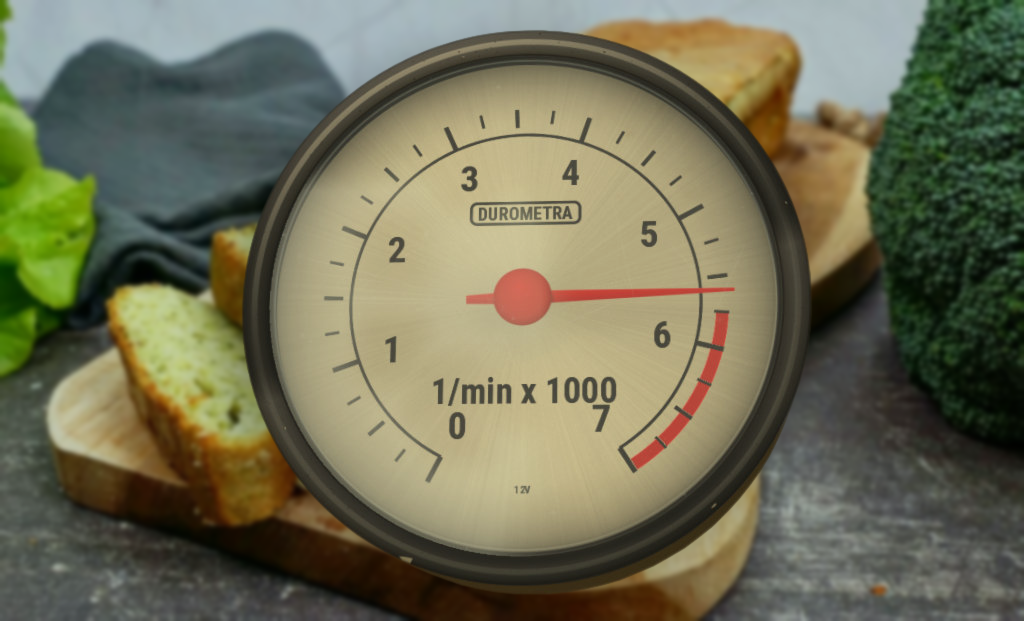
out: 5625 rpm
